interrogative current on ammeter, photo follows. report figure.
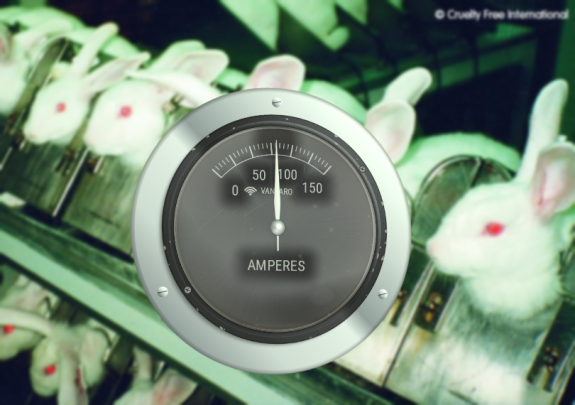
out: 80 A
